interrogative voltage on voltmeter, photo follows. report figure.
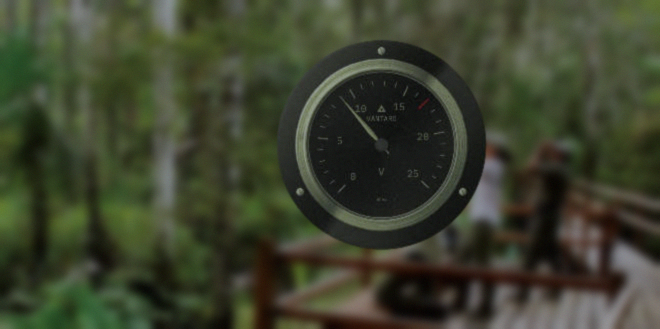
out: 9 V
